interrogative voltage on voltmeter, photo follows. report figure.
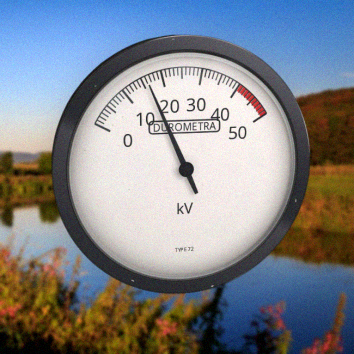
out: 16 kV
